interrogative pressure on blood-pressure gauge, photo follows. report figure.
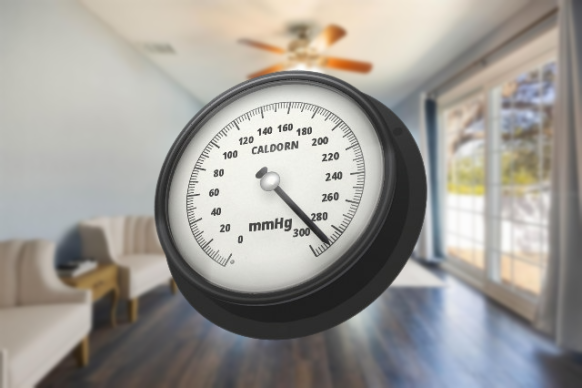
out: 290 mmHg
